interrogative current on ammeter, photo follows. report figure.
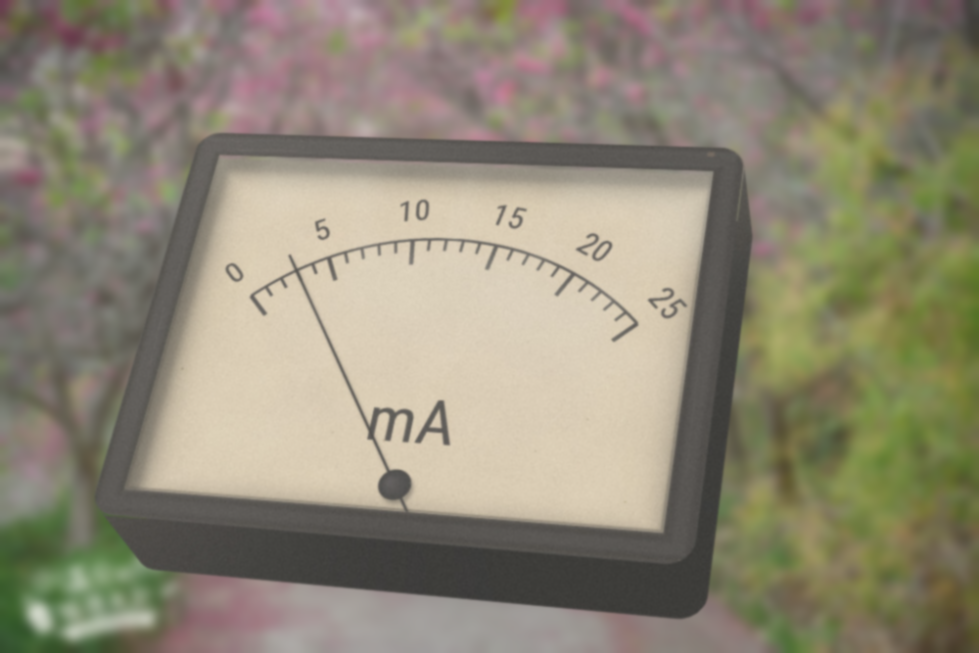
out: 3 mA
